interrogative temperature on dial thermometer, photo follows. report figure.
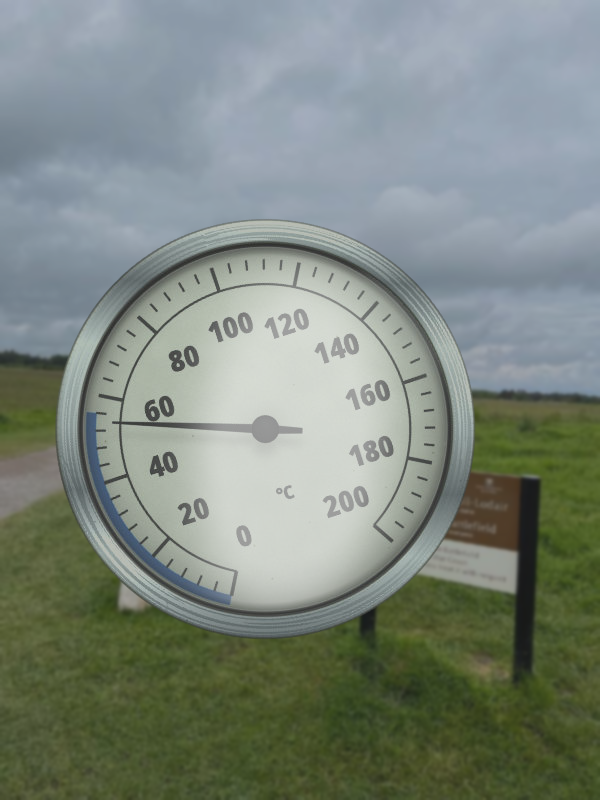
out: 54 °C
